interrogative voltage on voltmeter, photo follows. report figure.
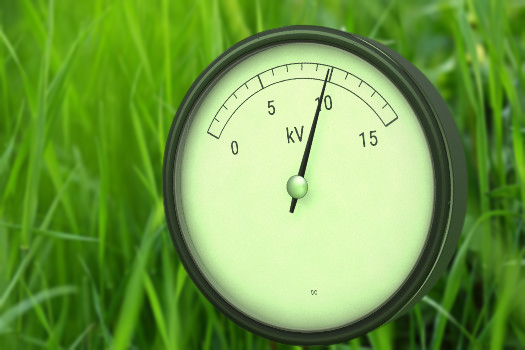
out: 10 kV
